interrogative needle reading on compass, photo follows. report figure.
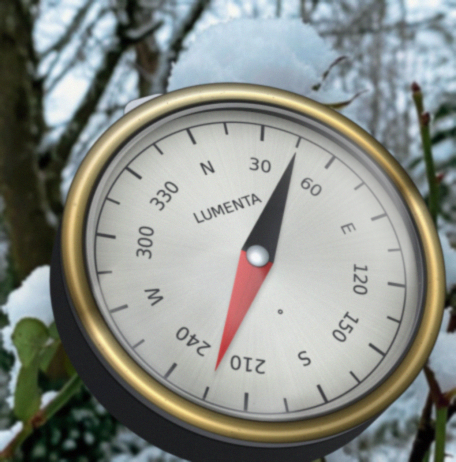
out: 225 °
